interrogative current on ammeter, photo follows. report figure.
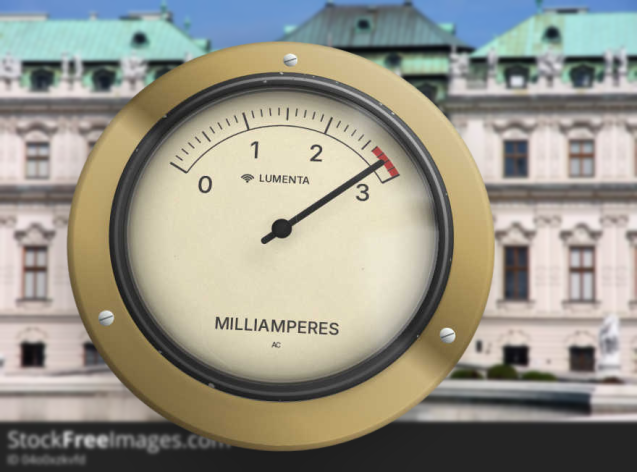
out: 2.8 mA
